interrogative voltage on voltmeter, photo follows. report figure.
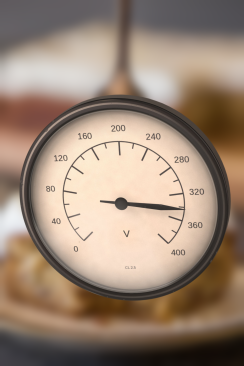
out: 340 V
